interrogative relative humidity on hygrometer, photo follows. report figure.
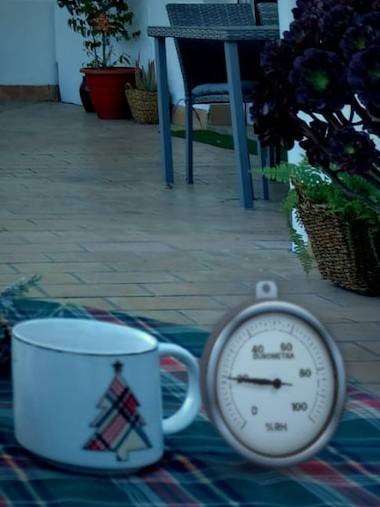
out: 20 %
